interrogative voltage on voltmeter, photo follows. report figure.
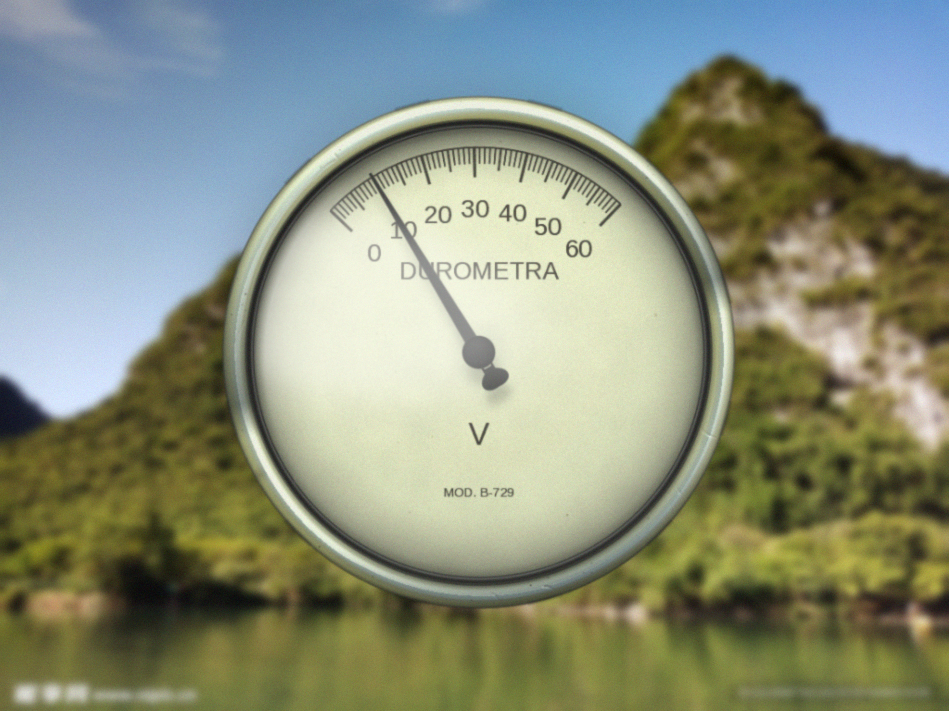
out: 10 V
